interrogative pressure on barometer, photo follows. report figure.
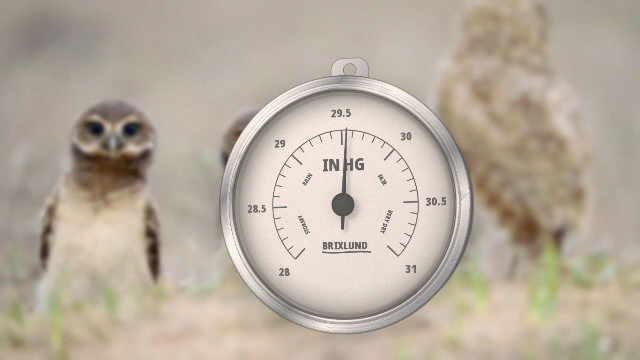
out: 29.55 inHg
